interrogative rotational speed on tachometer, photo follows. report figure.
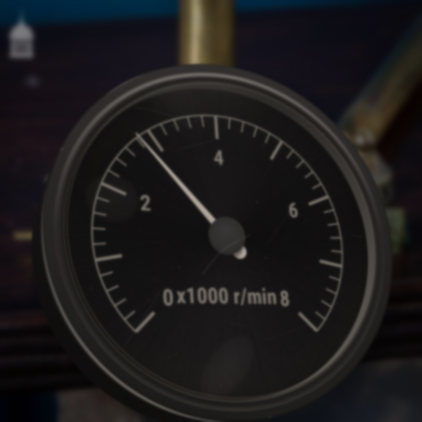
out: 2800 rpm
